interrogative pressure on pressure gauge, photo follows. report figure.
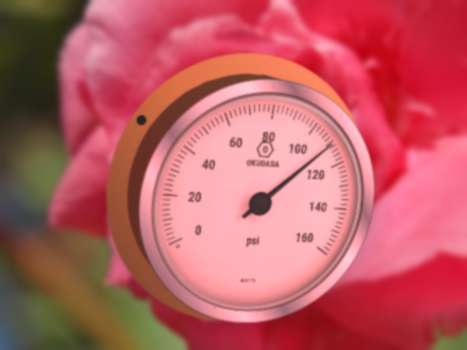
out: 110 psi
